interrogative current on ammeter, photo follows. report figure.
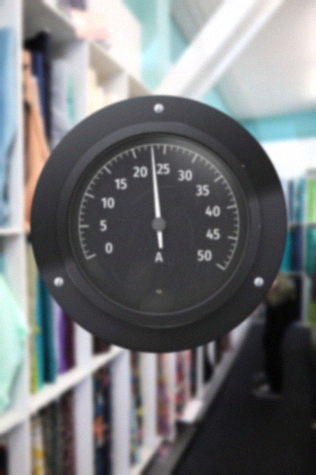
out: 23 A
